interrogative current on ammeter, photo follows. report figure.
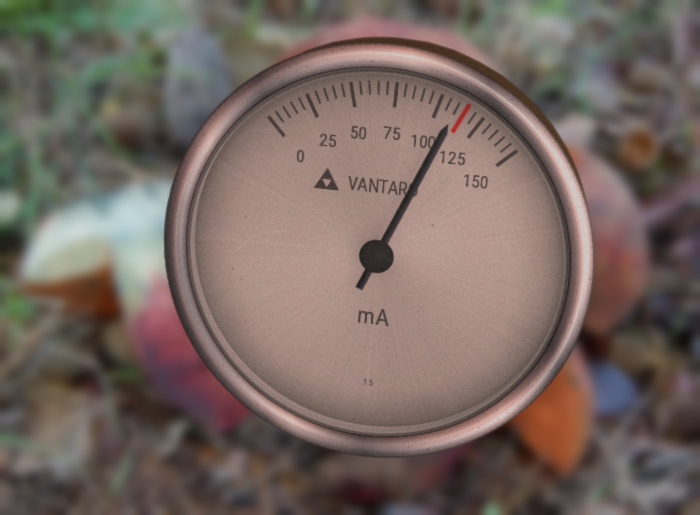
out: 110 mA
